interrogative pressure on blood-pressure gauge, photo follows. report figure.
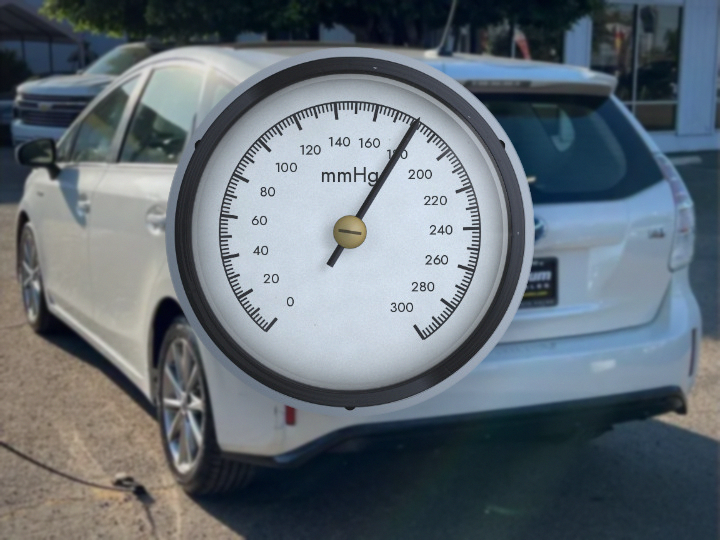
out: 180 mmHg
